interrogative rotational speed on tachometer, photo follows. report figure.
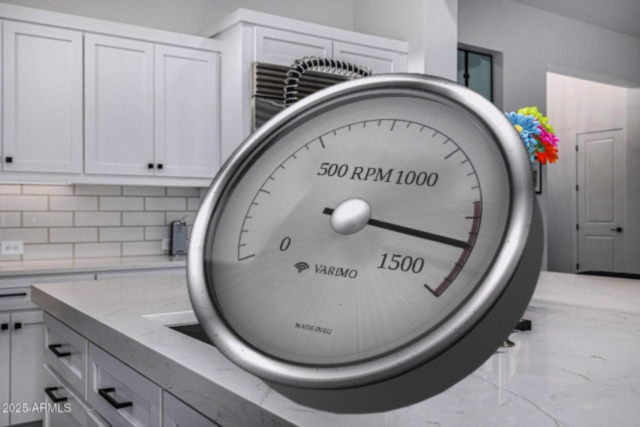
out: 1350 rpm
